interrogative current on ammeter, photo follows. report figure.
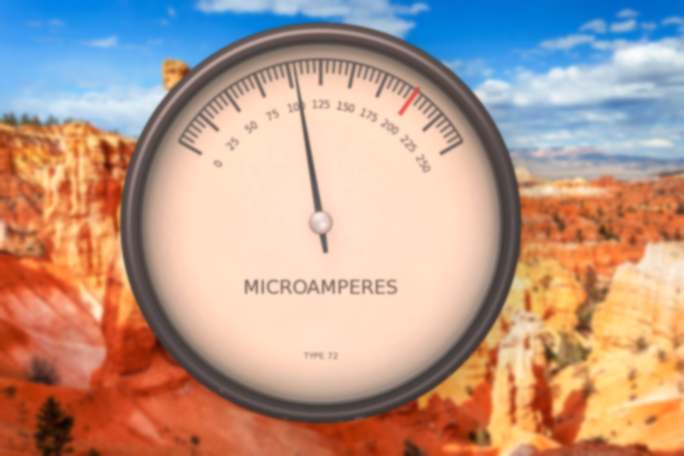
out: 105 µA
